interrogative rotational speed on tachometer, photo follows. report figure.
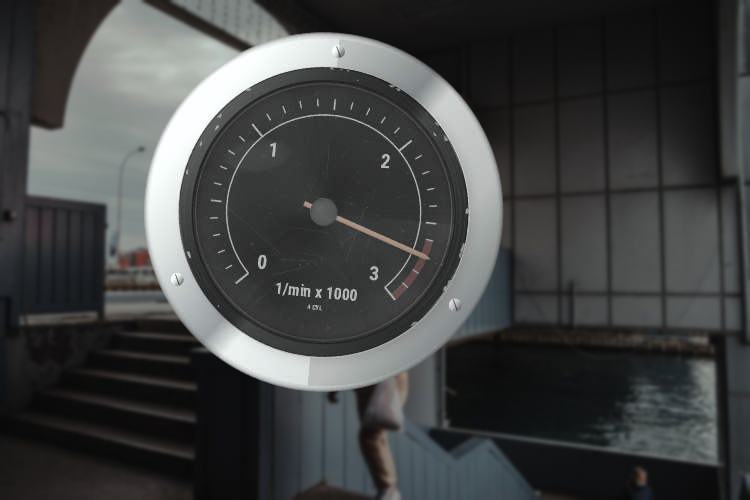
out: 2700 rpm
